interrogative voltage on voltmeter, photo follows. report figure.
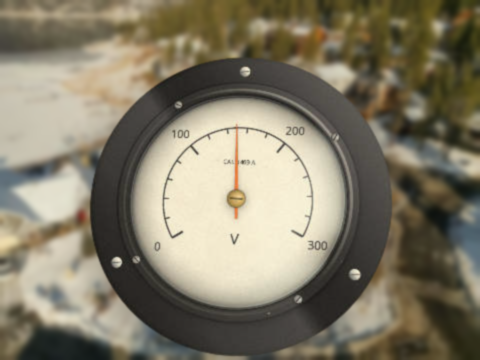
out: 150 V
